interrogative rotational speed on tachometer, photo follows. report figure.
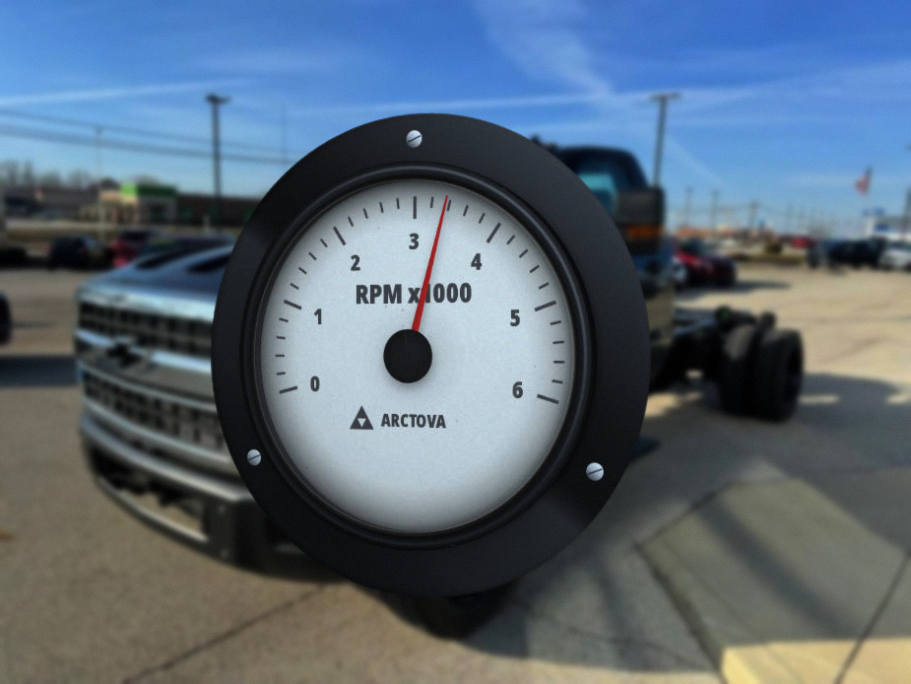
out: 3400 rpm
